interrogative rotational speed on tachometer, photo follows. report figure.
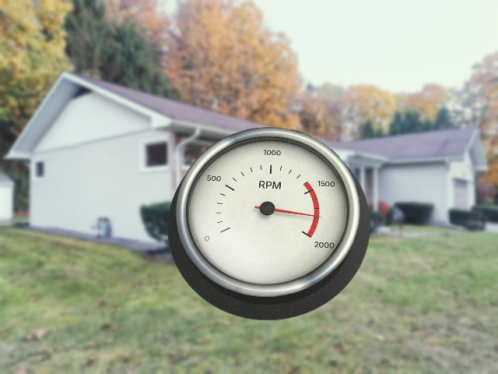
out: 1800 rpm
